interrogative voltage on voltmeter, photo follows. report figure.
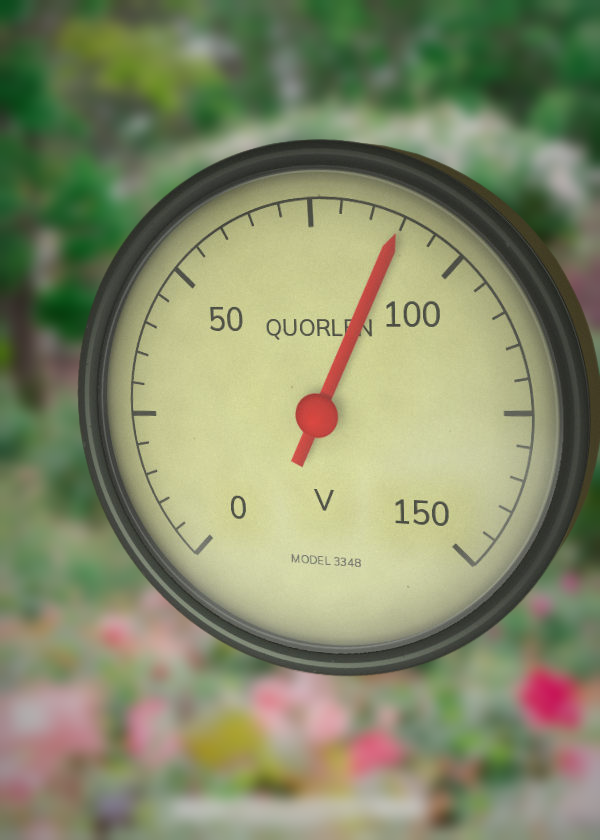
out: 90 V
